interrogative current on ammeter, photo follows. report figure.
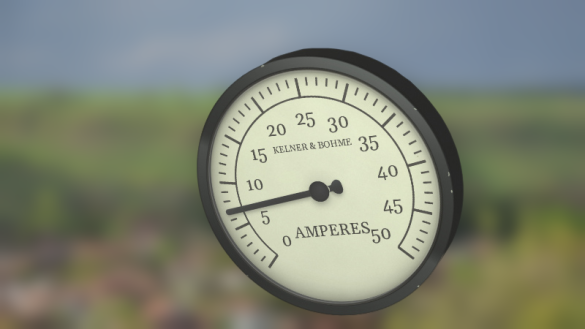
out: 7 A
